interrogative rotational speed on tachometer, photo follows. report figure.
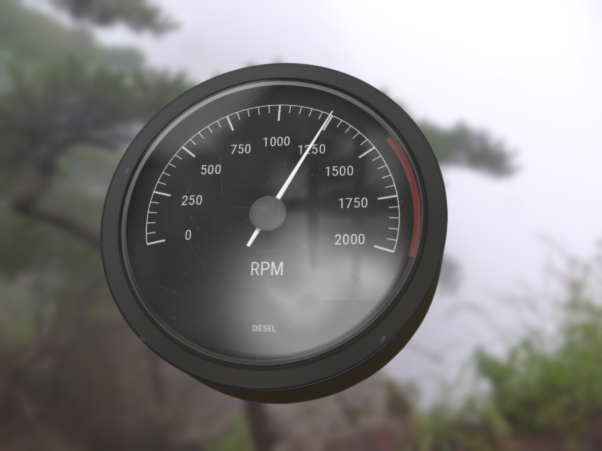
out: 1250 rpm
